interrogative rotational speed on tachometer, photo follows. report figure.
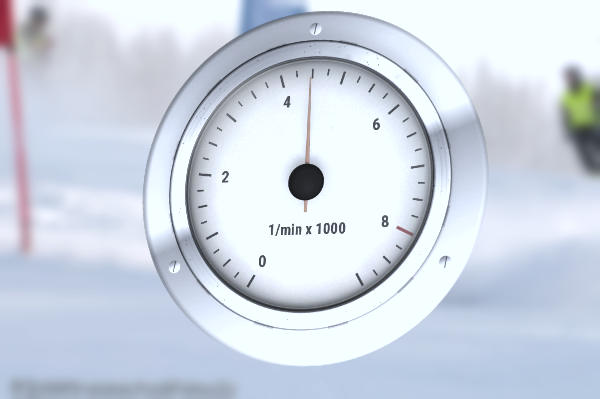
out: 4500 rpm
